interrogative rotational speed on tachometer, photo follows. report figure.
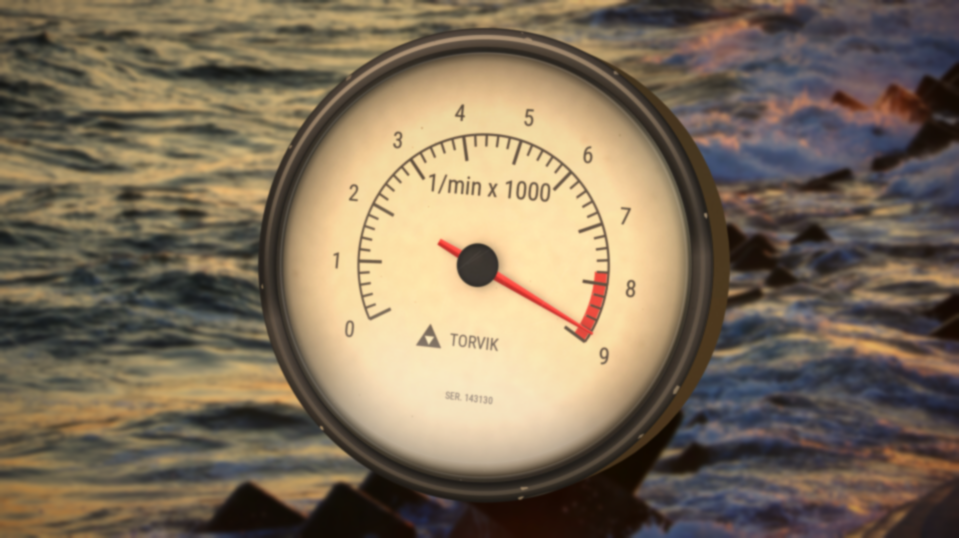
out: 8800 rpm
